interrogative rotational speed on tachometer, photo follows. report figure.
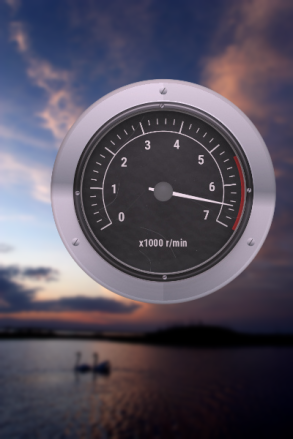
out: 6500 rpm
